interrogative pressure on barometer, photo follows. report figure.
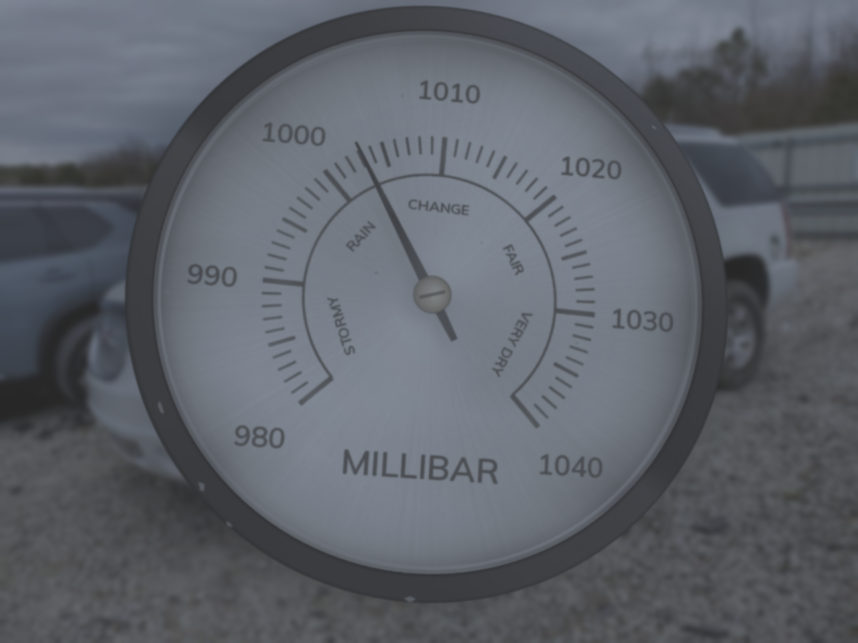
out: 1003 mbar
